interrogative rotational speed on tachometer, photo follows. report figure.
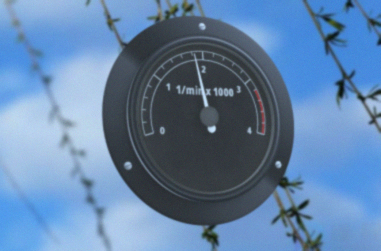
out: 1800 rpm
